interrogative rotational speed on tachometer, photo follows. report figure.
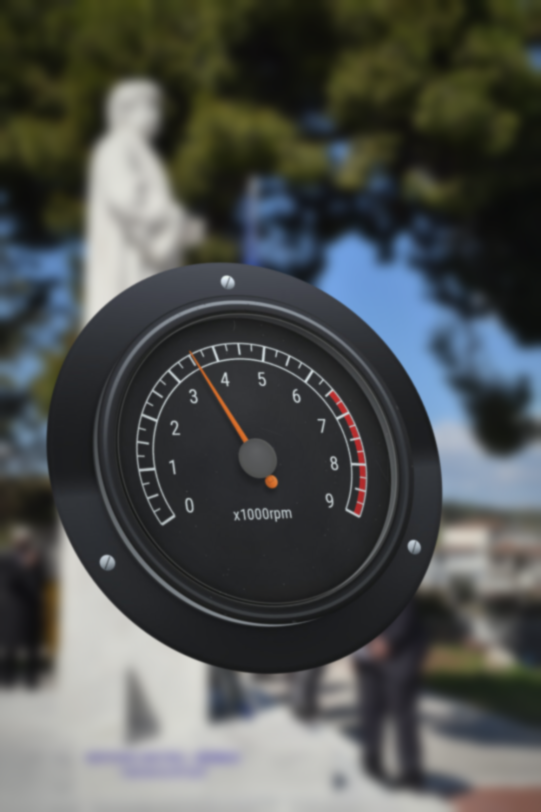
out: 3500 rpm
